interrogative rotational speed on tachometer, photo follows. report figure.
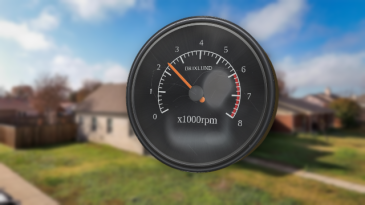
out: 2400 rpm
